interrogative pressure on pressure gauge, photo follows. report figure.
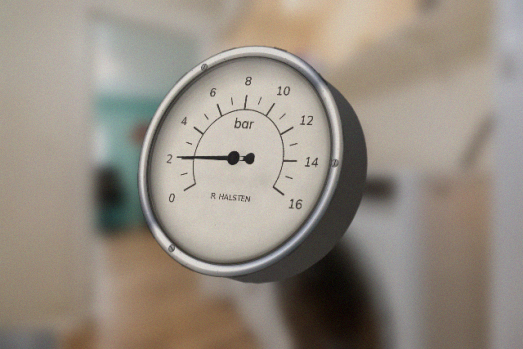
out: 2 bar
